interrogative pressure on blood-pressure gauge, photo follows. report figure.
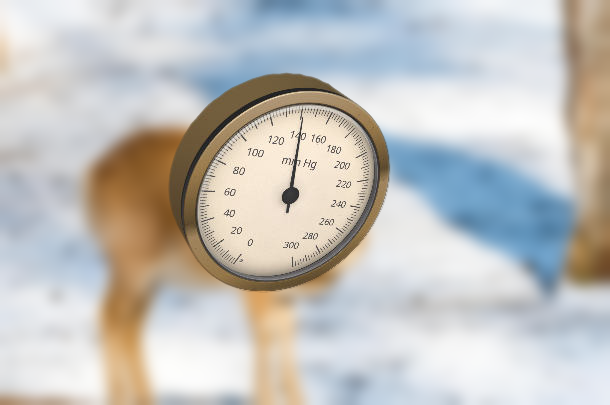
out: 140 mmHg
